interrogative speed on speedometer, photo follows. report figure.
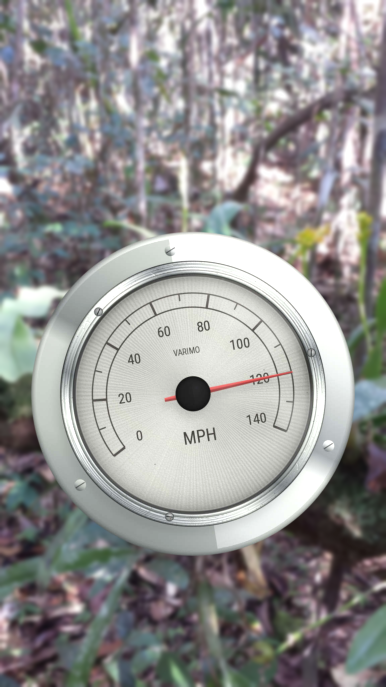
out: 120 mph
